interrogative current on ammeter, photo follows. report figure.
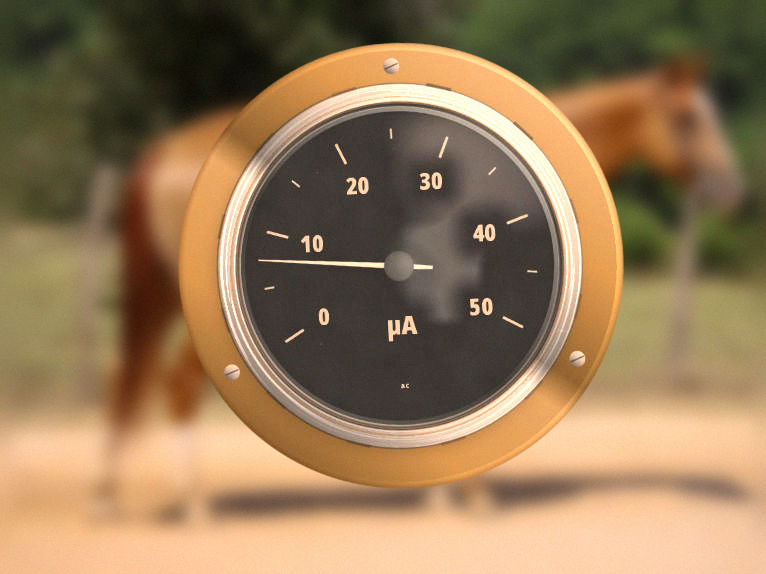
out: 7.5 µA
